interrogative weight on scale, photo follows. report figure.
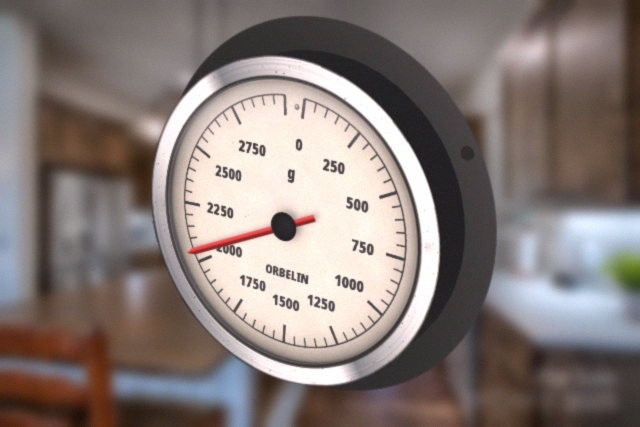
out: 2050 g
